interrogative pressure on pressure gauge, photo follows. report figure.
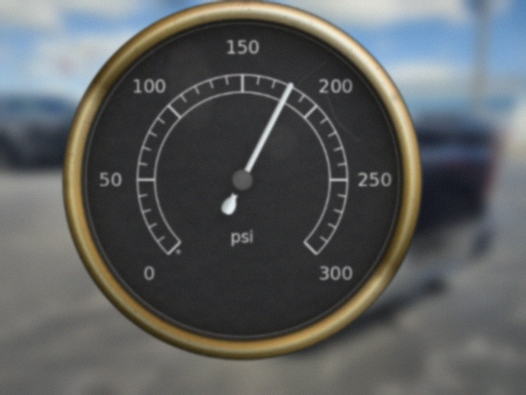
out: 180 psi
